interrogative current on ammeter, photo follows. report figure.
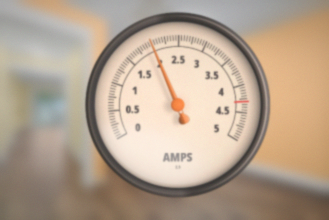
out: 2 A
